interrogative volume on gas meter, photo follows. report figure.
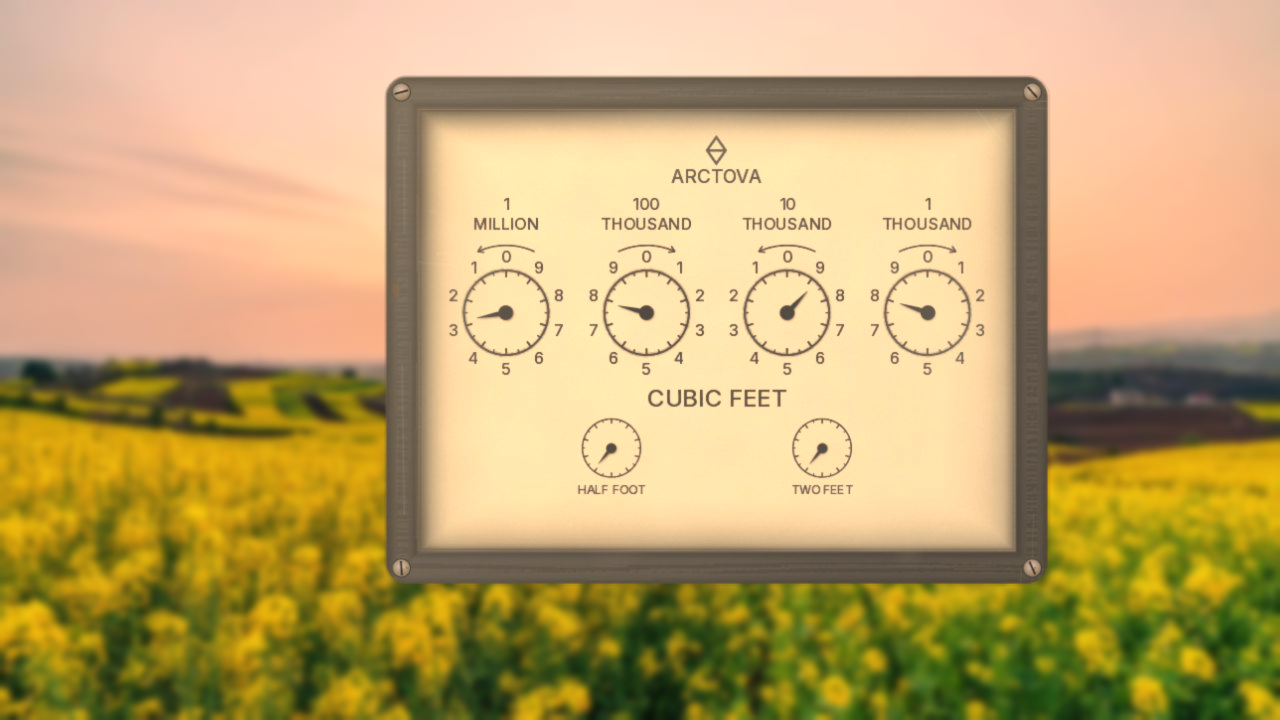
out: 278800 ft³
